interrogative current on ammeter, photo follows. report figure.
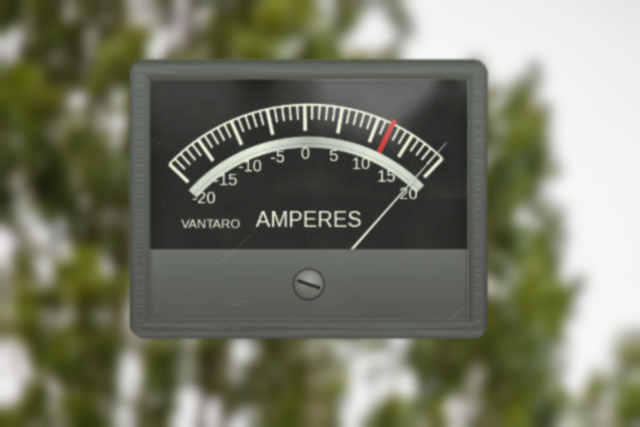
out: 19 A
